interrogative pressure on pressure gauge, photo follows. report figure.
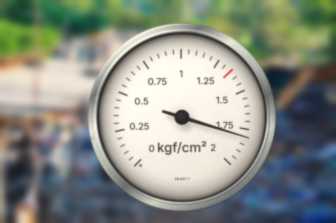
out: 1.8 kg/cm²
